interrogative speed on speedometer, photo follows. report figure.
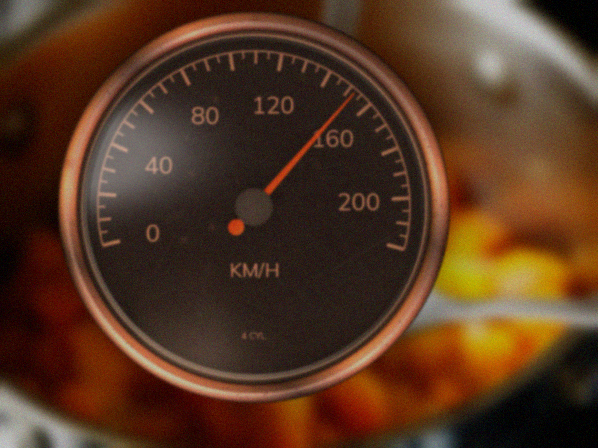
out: 152.5 km/h
